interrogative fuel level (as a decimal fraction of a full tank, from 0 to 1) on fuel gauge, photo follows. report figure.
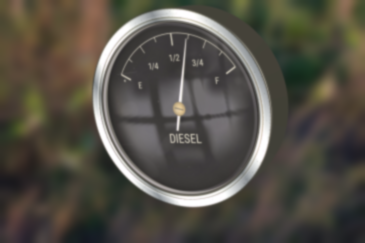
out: 0.625
